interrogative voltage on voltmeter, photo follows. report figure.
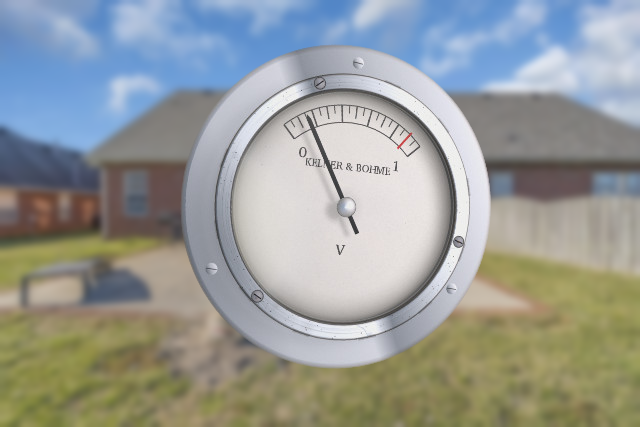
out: 0.15 V
